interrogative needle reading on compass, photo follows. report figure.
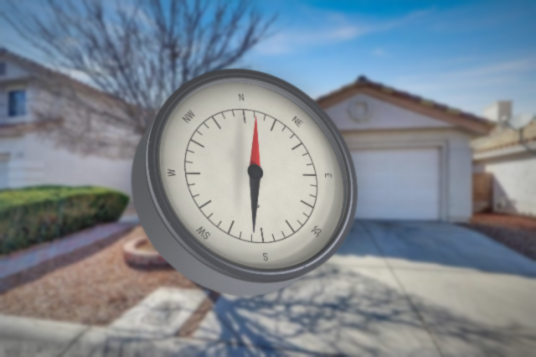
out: 10 °
